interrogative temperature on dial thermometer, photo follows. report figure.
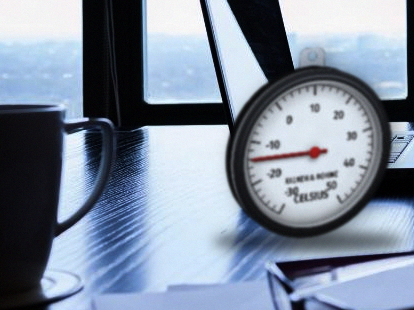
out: -14 °C
